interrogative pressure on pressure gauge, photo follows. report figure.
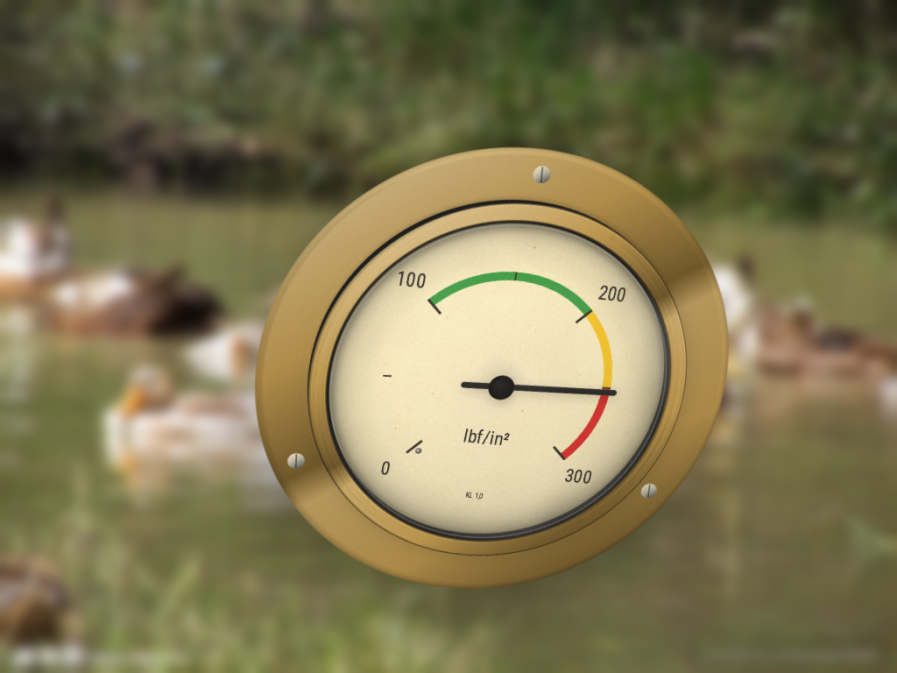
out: 250 psi
